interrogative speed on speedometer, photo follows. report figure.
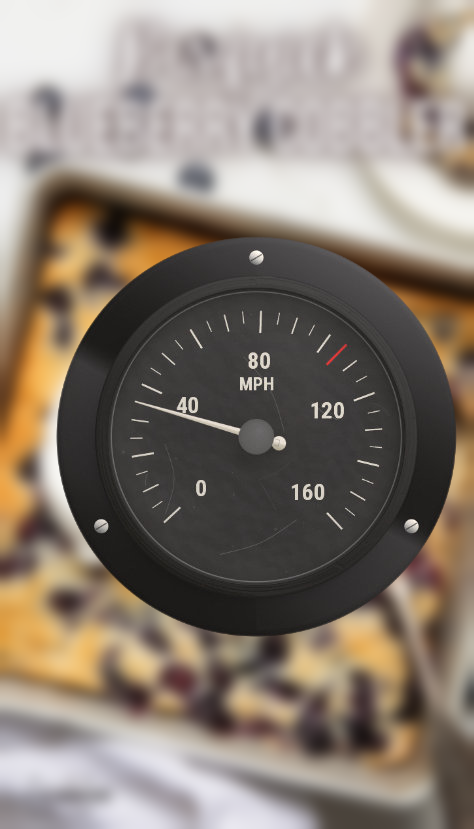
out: 35 mph
